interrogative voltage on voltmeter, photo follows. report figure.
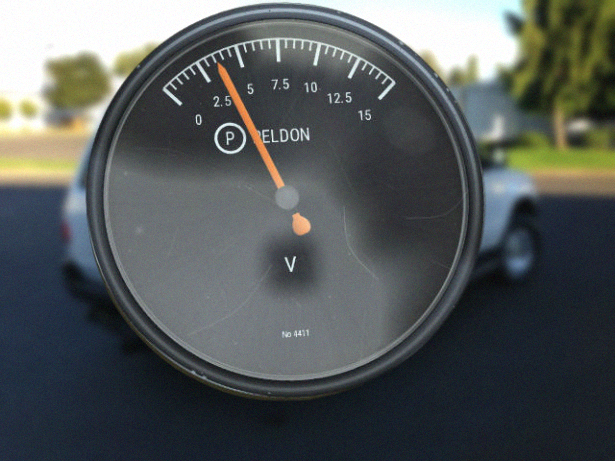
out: 3.5 V
